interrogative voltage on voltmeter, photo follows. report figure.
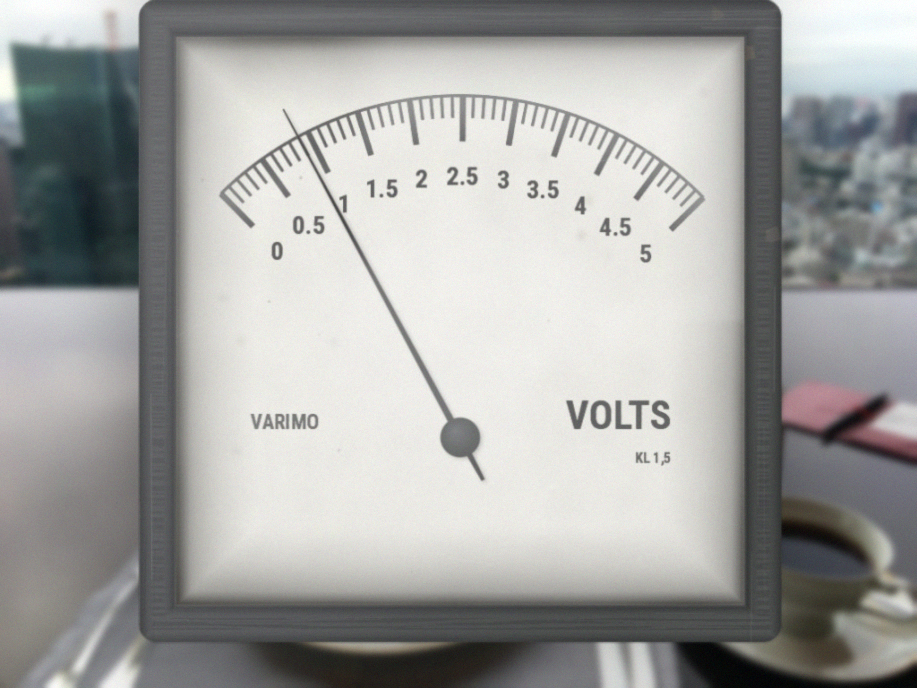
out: 0.9 V
